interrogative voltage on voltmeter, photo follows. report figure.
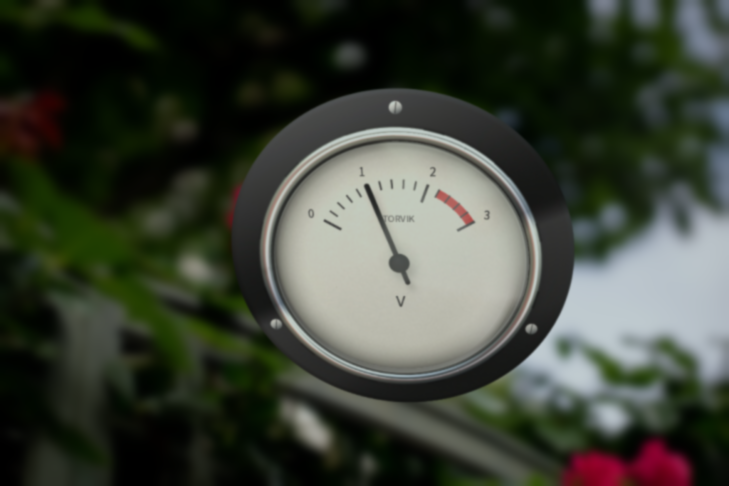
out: 1 V
